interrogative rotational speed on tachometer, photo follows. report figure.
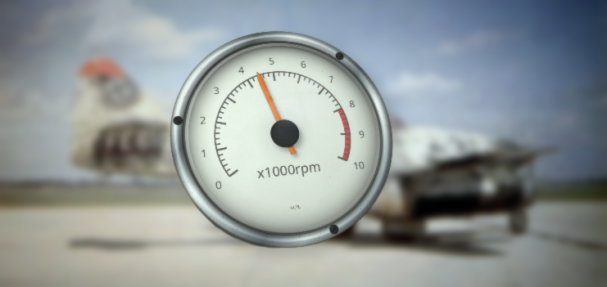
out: 4400 rpm
